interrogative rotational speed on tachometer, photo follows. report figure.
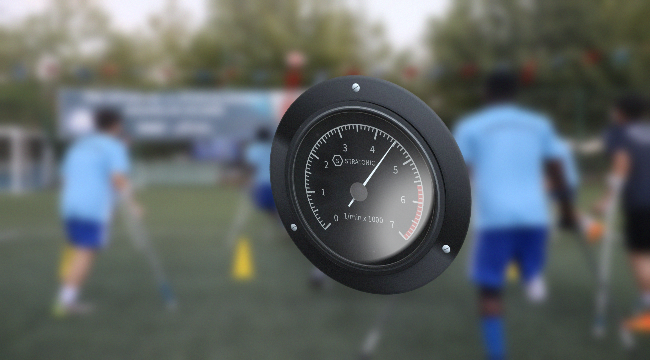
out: 4500 rpm
